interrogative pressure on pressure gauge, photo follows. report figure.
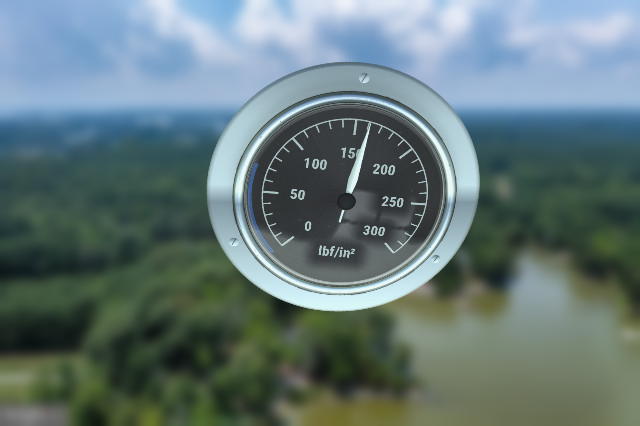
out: 160 psi
